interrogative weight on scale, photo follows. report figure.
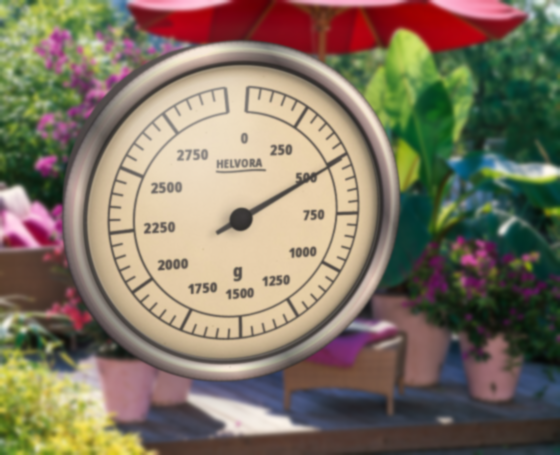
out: 500 g
